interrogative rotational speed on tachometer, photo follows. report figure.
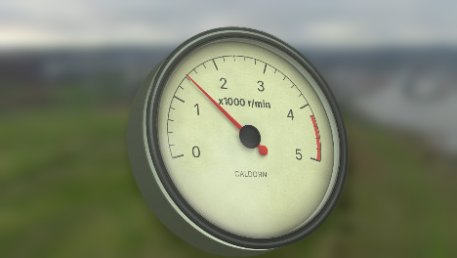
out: 1400 rpm
